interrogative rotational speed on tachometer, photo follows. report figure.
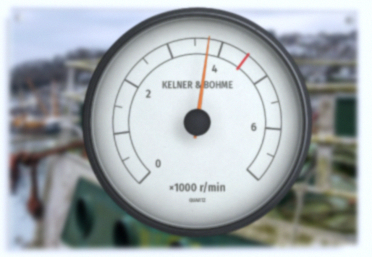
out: 3750 rpm
